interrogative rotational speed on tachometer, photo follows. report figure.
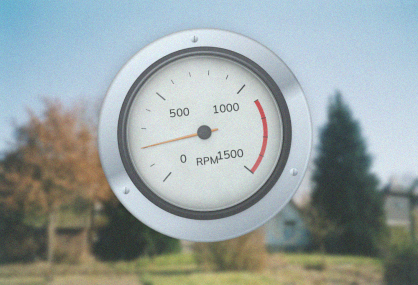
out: 200 rpm
